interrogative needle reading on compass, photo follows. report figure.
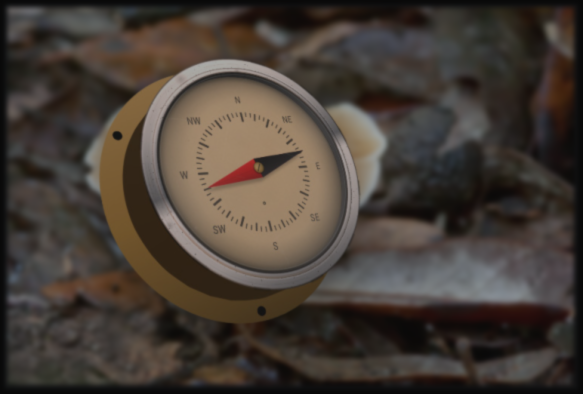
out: 255 °
